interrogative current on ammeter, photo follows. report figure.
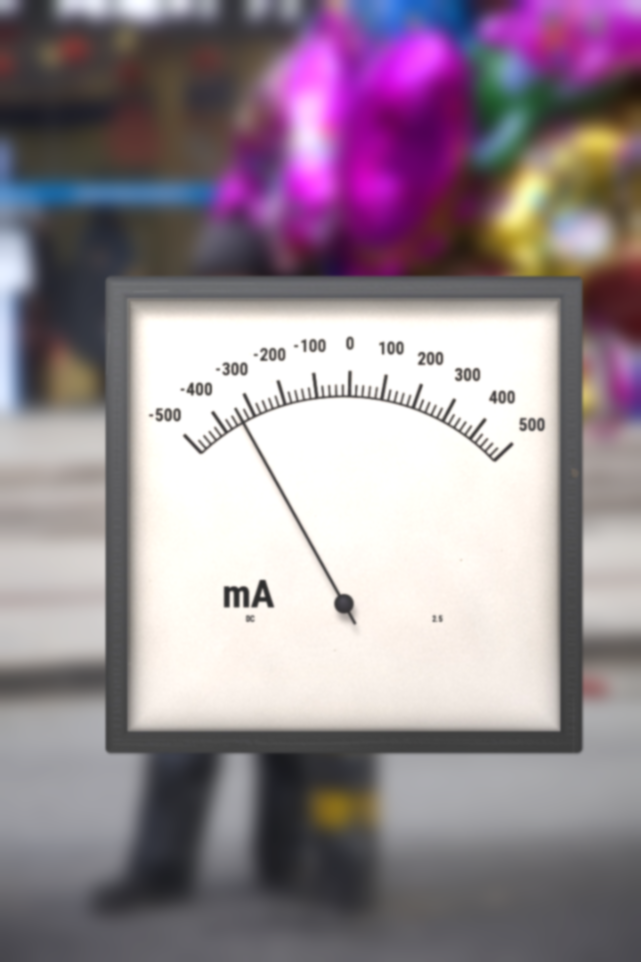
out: -340 mA
